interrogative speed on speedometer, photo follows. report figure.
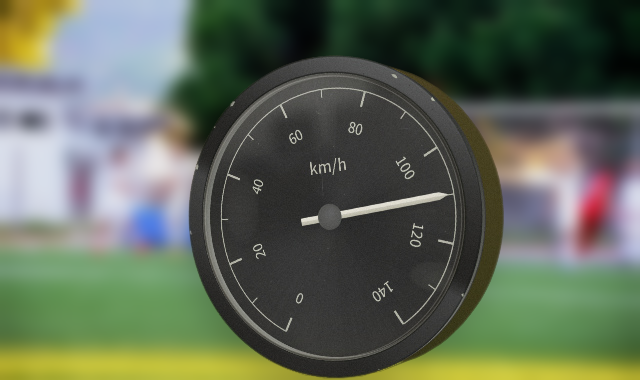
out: 110 km/h
